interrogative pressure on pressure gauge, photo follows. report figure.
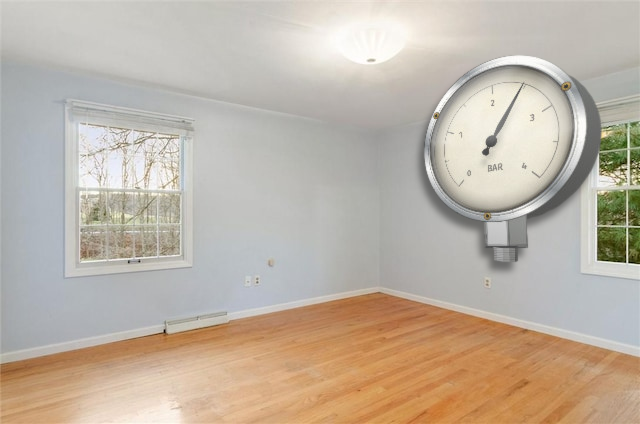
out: 2.5 bar
